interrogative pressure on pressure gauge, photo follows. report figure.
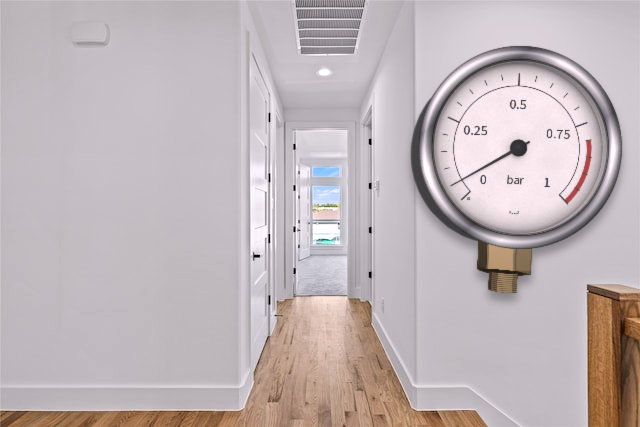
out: 0.05 bar
